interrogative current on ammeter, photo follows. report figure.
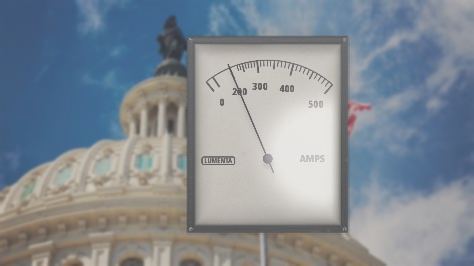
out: 200 A
